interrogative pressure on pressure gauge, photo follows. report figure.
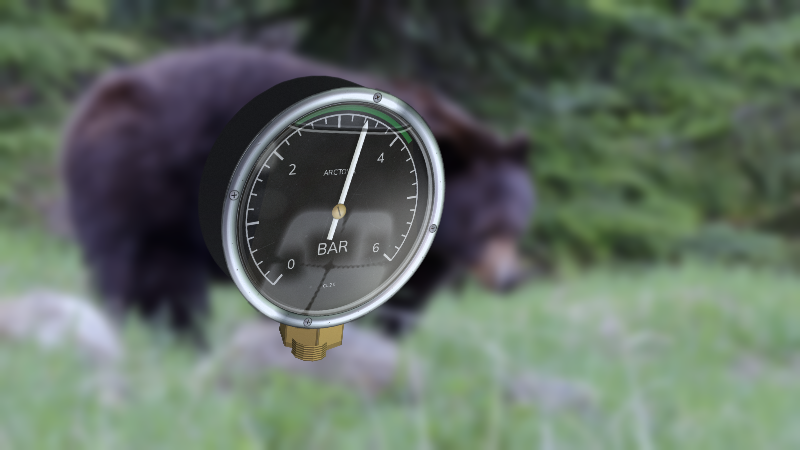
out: 3.4 bar
